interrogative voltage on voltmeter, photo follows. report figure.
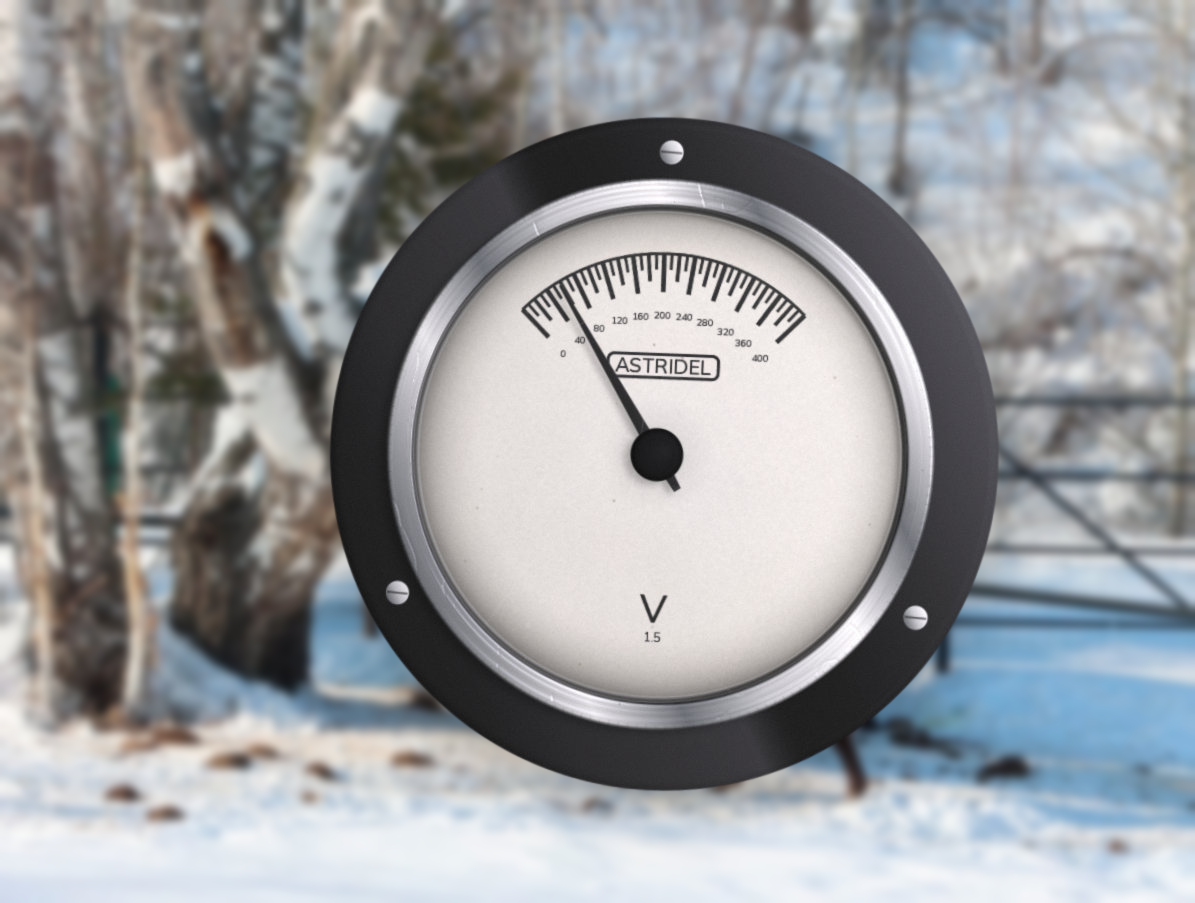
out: 60 V
